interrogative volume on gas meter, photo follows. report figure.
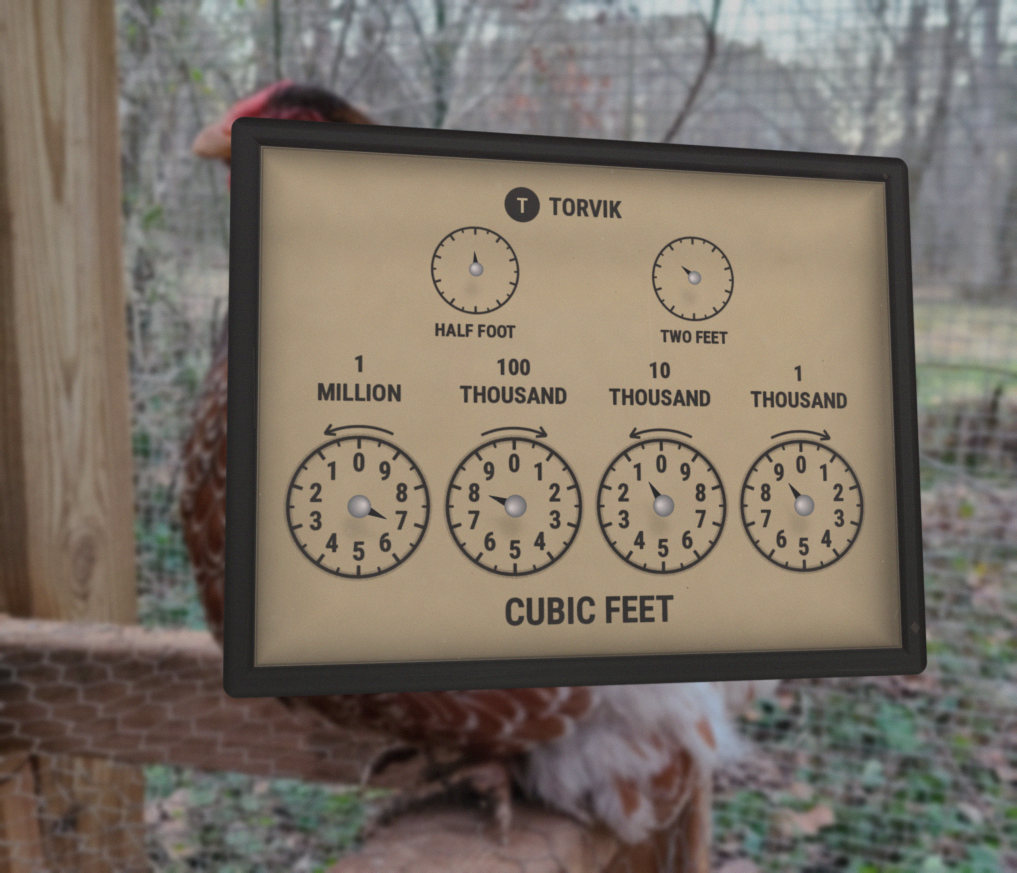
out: 680900 ft³
